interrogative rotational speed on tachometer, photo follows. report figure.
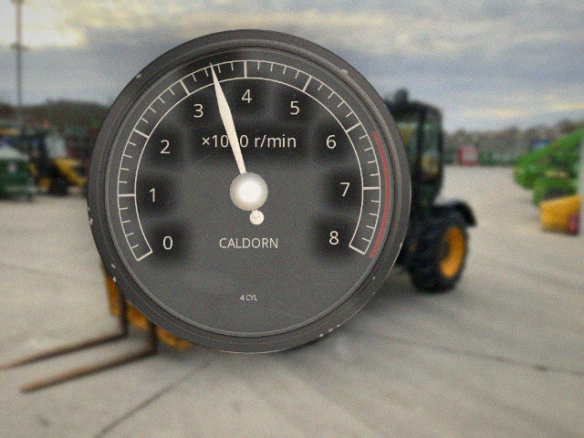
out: 3500 rpm
